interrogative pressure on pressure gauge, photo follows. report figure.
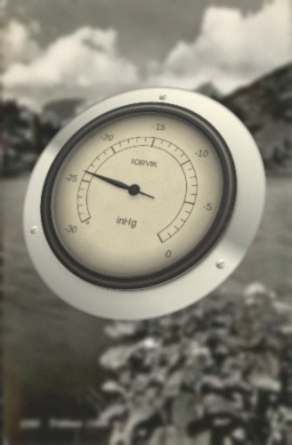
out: -24 inHg
